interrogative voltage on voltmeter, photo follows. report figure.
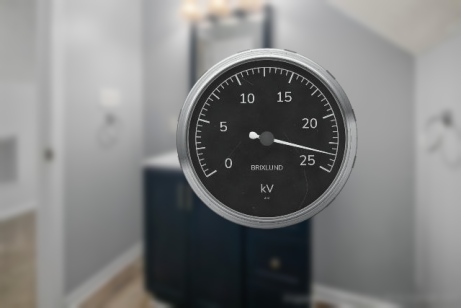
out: 23.5 kV
